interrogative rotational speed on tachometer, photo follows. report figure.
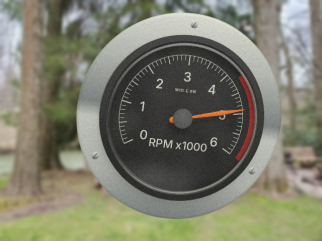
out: 4900 rpm
